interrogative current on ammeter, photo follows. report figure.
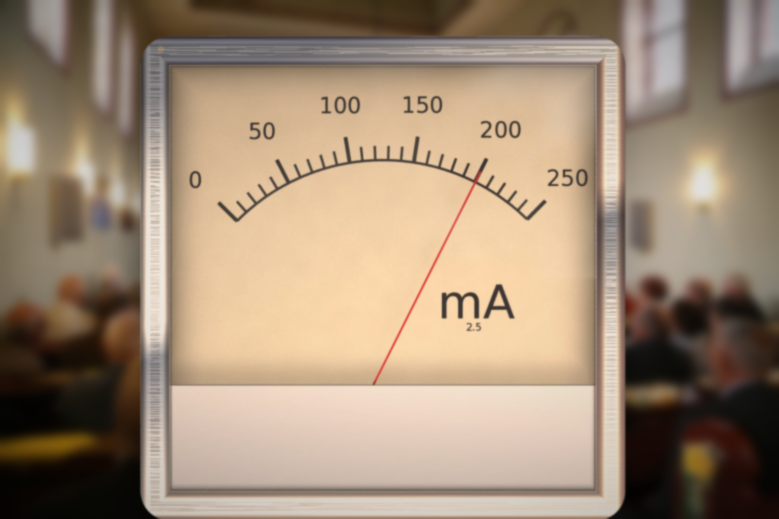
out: 200 mA
